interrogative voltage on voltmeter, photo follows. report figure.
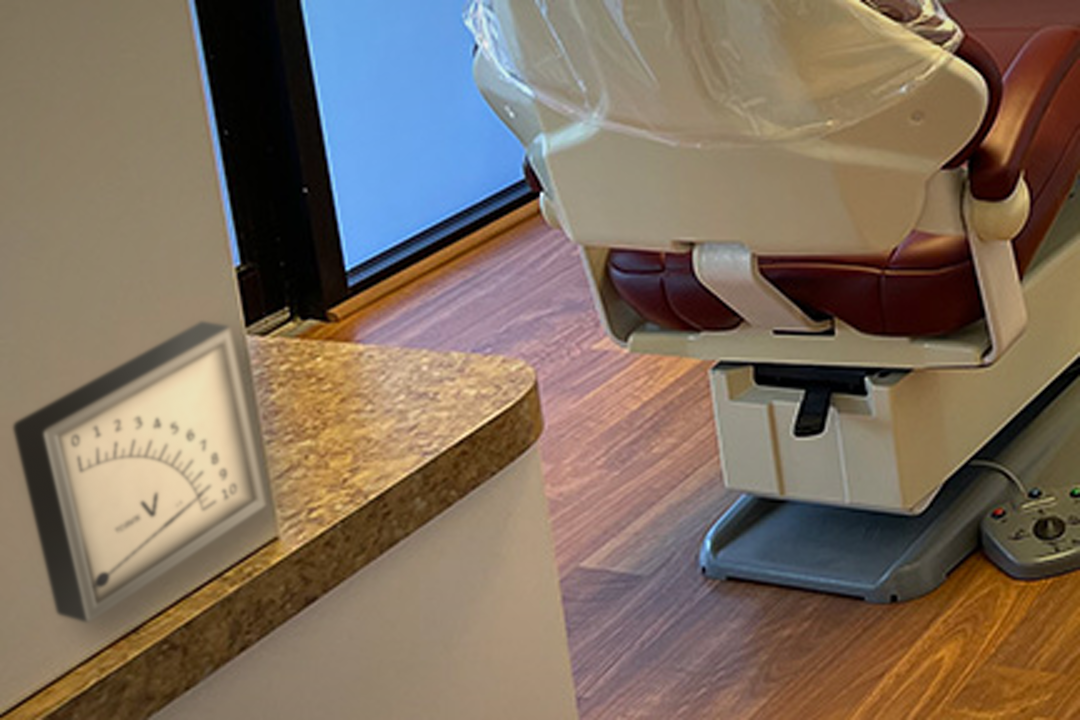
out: 9 V
